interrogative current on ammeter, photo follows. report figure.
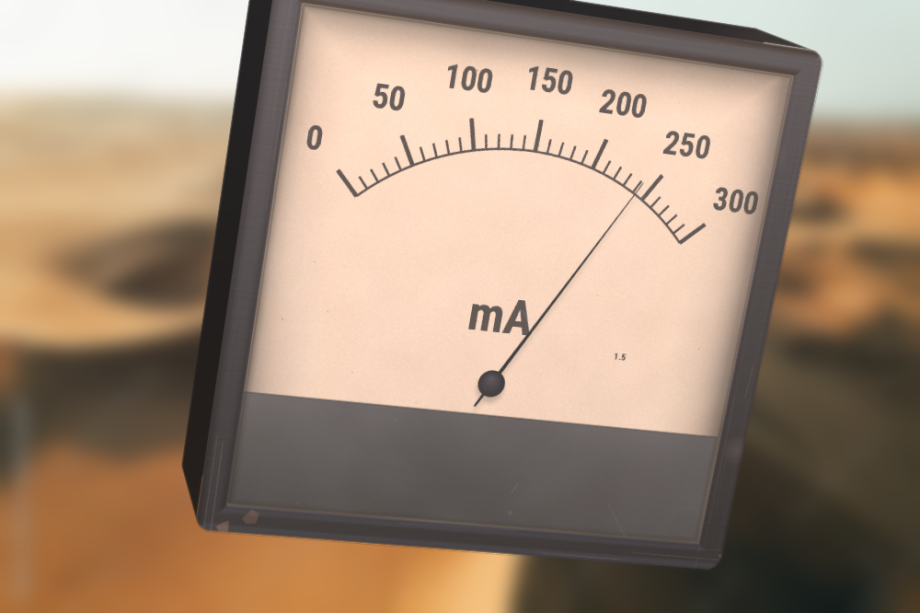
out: 240 mA
